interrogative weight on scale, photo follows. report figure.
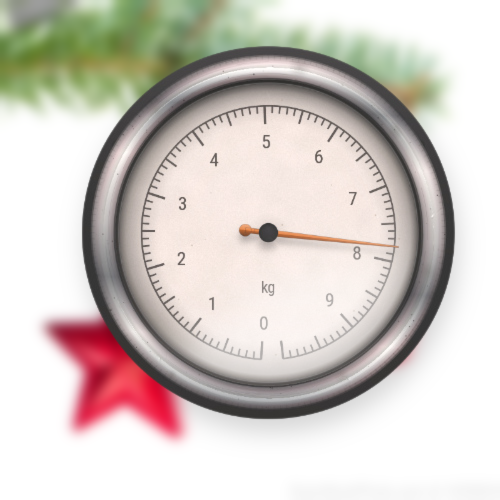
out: 7.8 kg
